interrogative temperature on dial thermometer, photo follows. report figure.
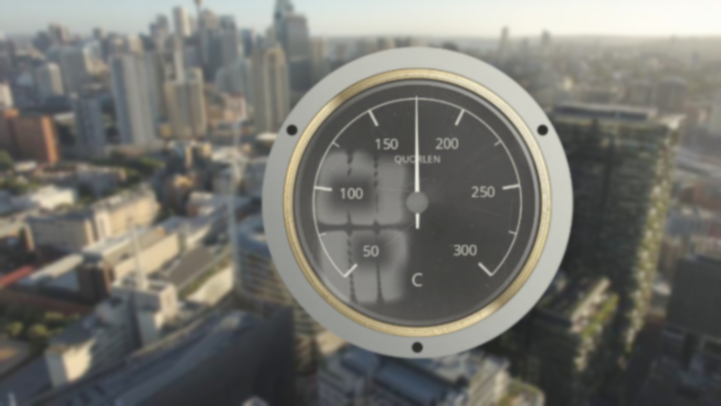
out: 175 °C
